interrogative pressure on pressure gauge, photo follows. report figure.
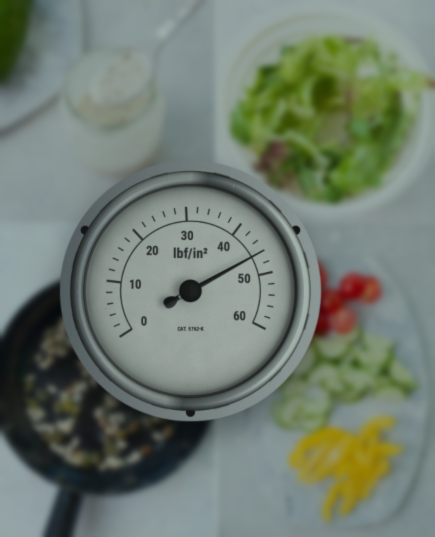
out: 46 psi
